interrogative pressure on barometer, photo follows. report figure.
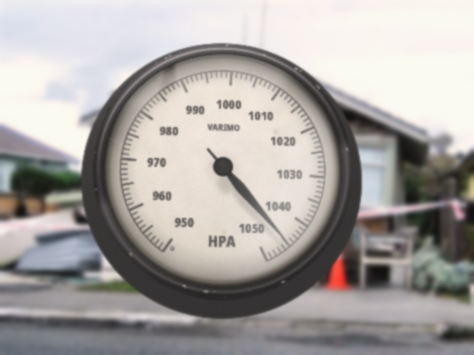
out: 1045 hPa
